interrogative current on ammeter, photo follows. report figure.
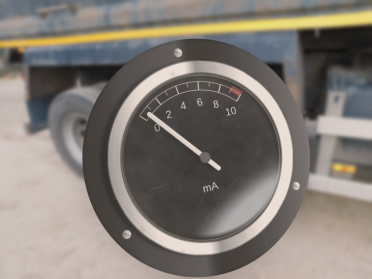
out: 0.5 mA
